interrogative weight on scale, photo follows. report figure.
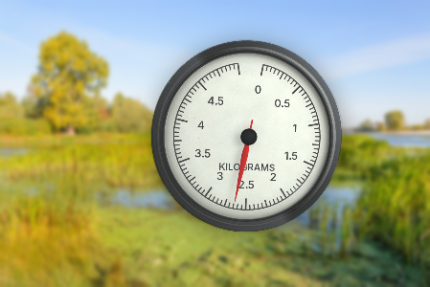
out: 2.65 kg
